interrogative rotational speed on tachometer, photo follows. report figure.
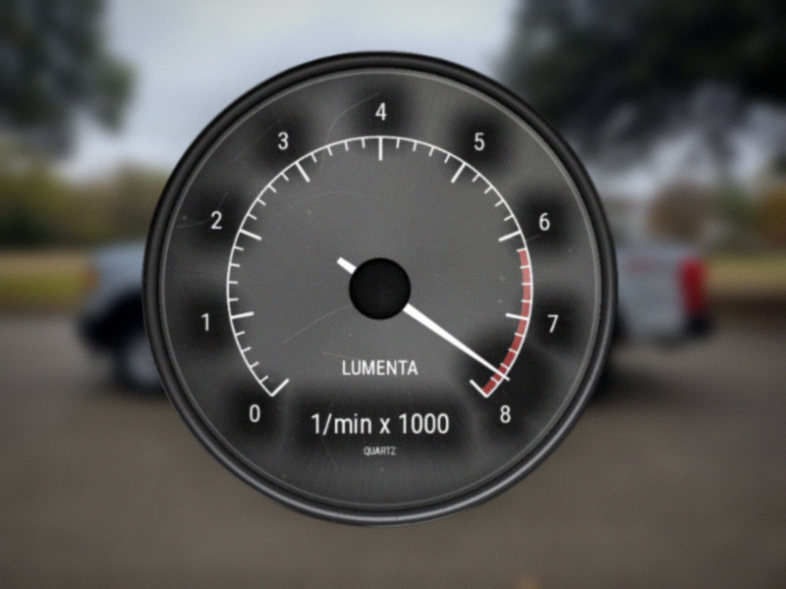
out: 7700 rpm
